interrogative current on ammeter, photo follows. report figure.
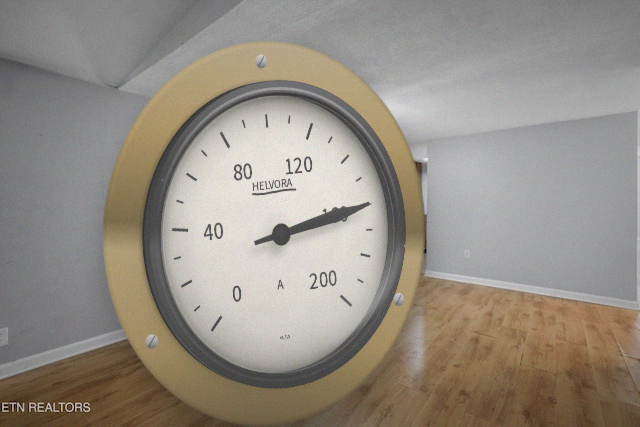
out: 160 A
